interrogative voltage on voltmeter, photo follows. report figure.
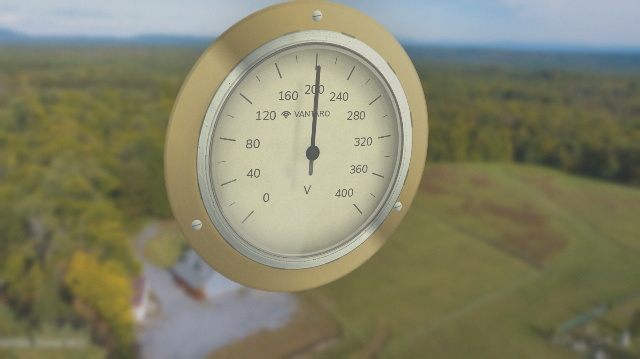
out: 200 V
